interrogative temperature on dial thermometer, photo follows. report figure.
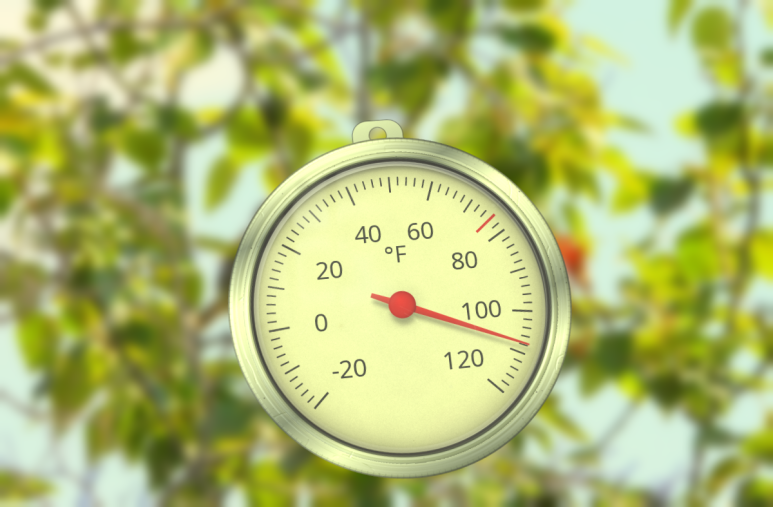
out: 108 °F
